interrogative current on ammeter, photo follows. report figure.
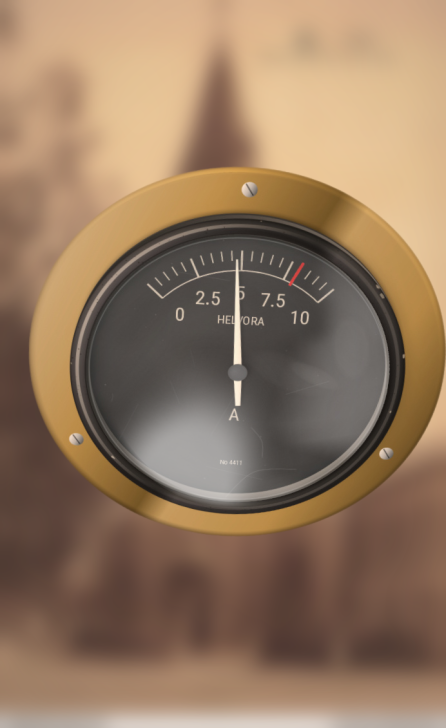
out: 4.75 A
